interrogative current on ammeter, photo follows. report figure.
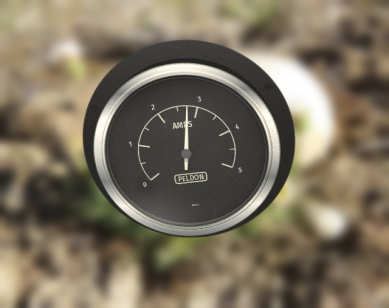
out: 2.75 A
